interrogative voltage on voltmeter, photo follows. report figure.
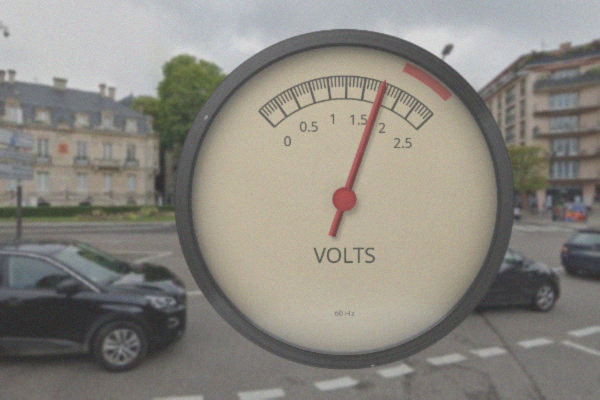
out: 1.75 V
